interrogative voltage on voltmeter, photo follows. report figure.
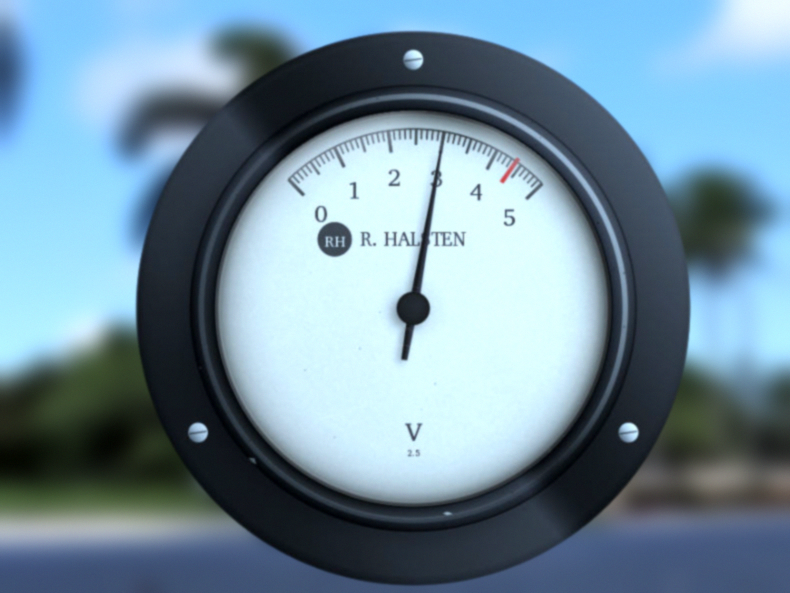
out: 3 V
